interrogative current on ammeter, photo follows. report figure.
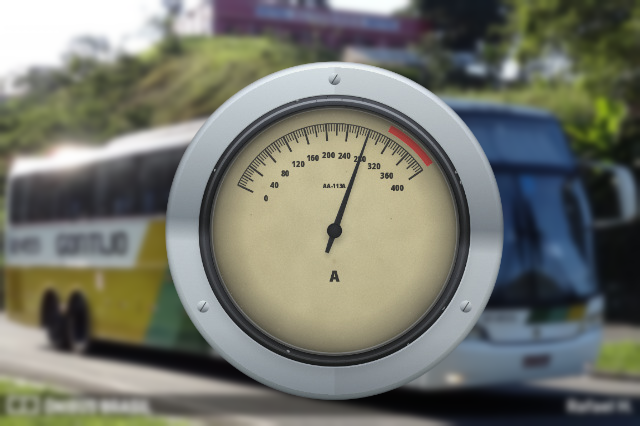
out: 280 A
